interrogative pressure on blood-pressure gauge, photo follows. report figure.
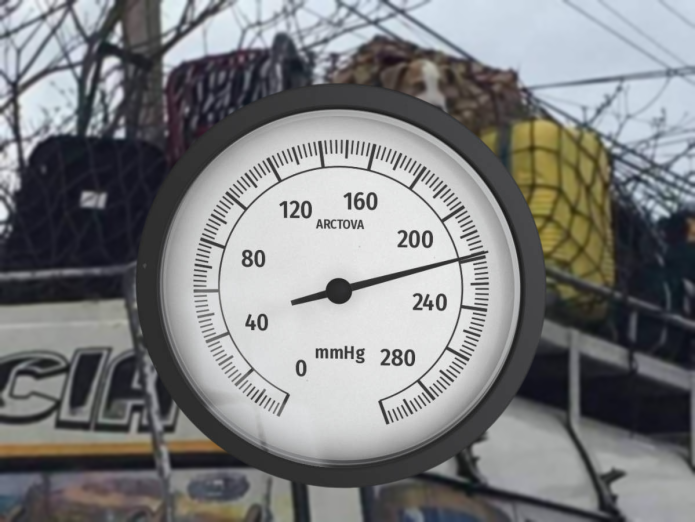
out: 218 mmHg
